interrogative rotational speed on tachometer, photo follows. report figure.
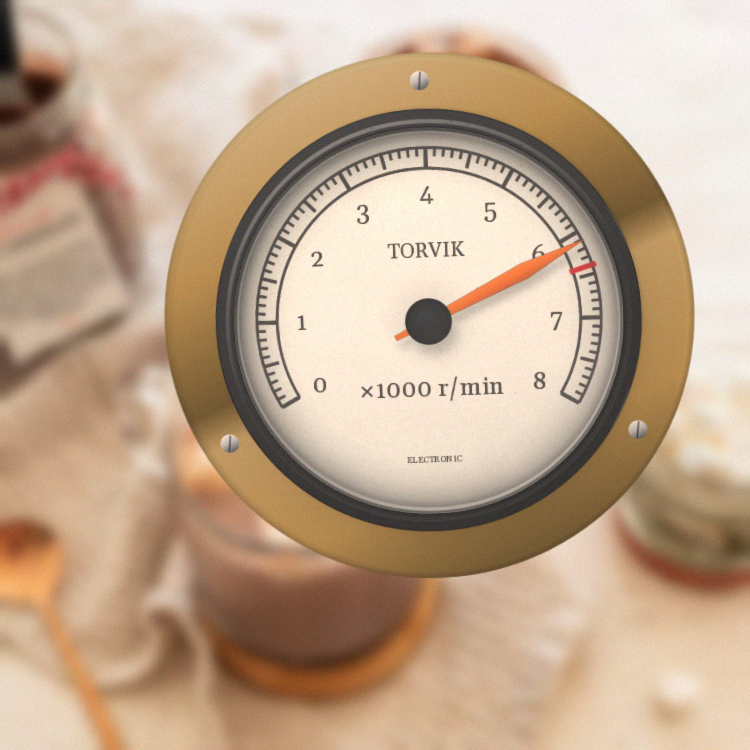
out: 6100 rpm
